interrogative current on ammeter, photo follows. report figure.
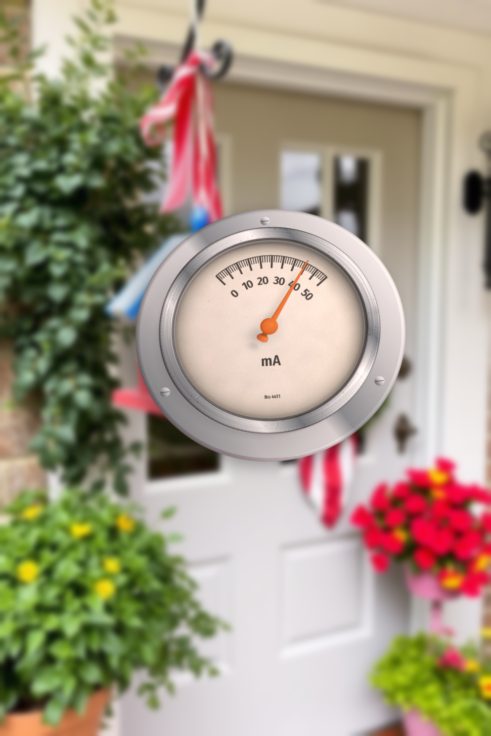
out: 40 mA
